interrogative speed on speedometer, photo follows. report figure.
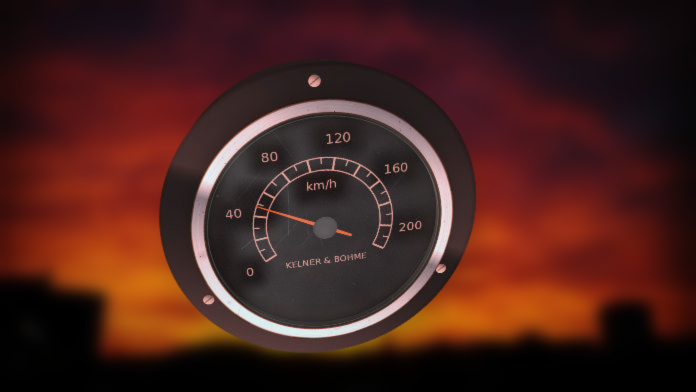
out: 50 km/h
